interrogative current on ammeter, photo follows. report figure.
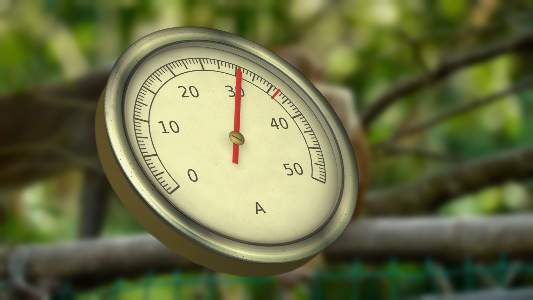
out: 30 A
